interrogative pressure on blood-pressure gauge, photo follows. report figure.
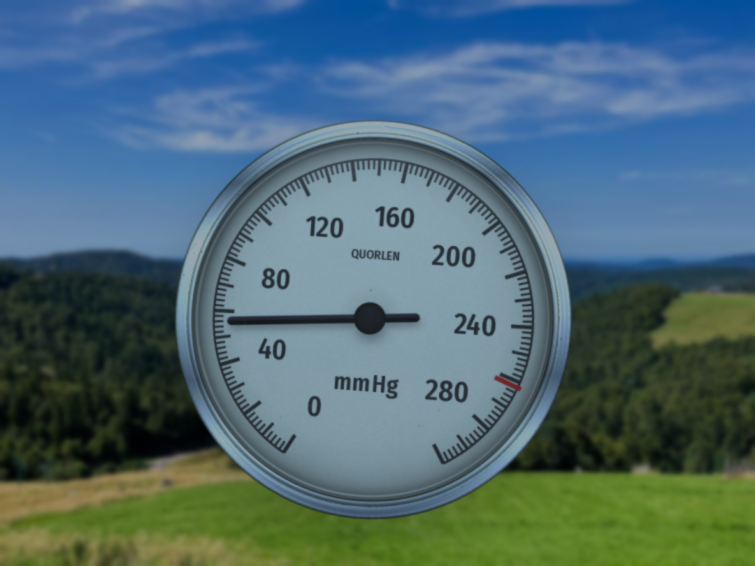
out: 56 mmHg
